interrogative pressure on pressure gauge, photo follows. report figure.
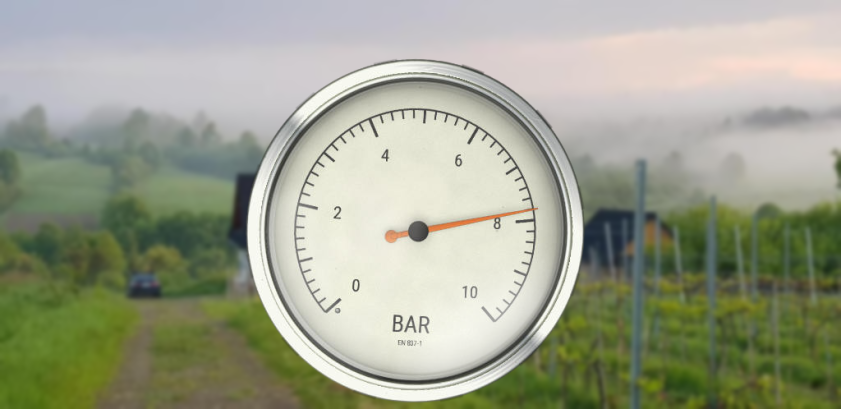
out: 7.8 bar
